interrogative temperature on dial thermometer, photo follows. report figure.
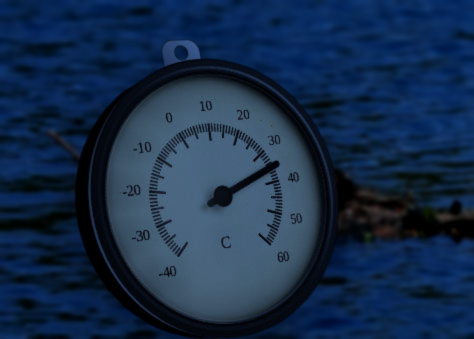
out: 35 °C
